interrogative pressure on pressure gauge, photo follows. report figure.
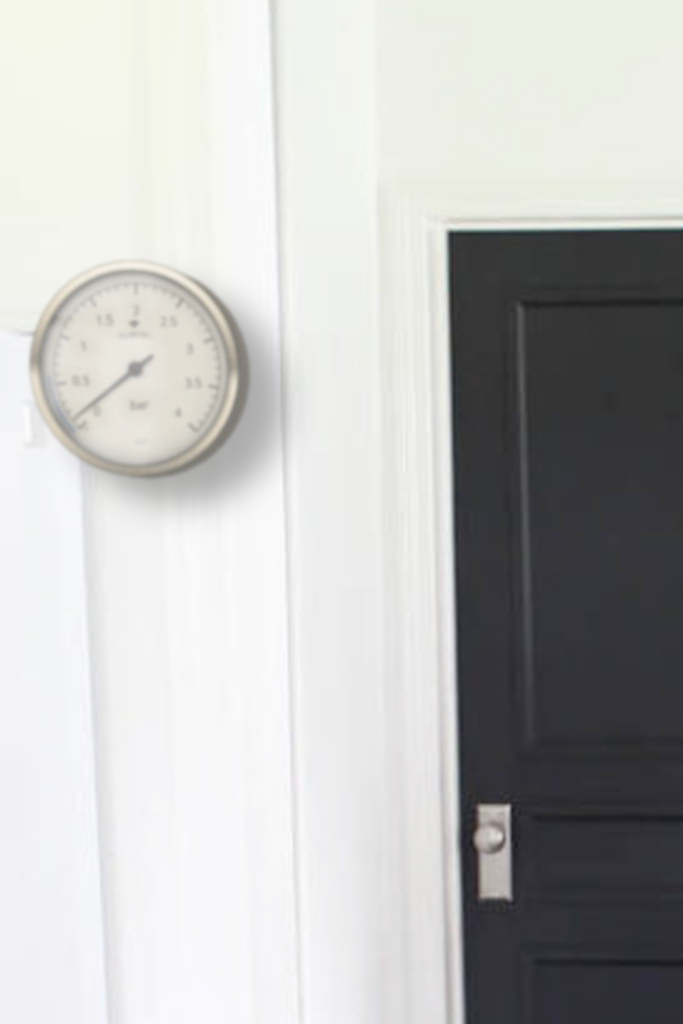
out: 0.1 bar
